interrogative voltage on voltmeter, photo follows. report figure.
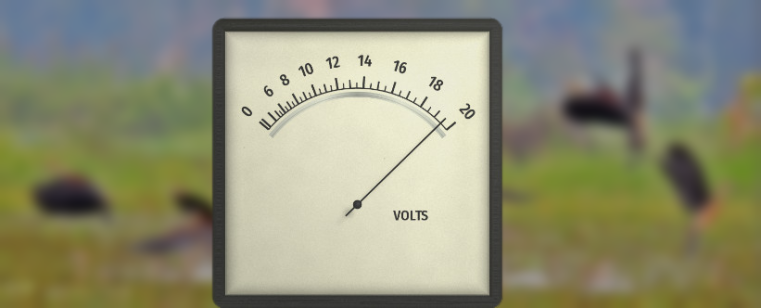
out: 19.5 V
